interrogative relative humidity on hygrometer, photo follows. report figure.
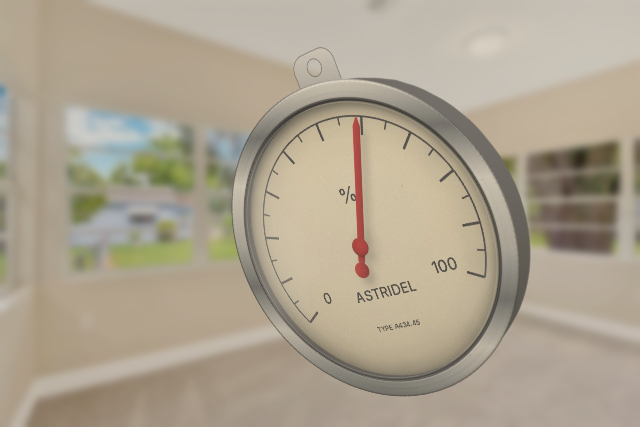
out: 60 %
